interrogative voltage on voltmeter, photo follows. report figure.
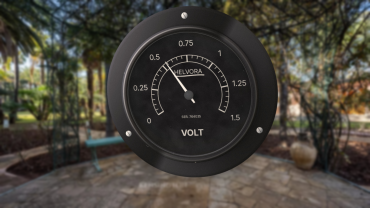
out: 0.55 V
